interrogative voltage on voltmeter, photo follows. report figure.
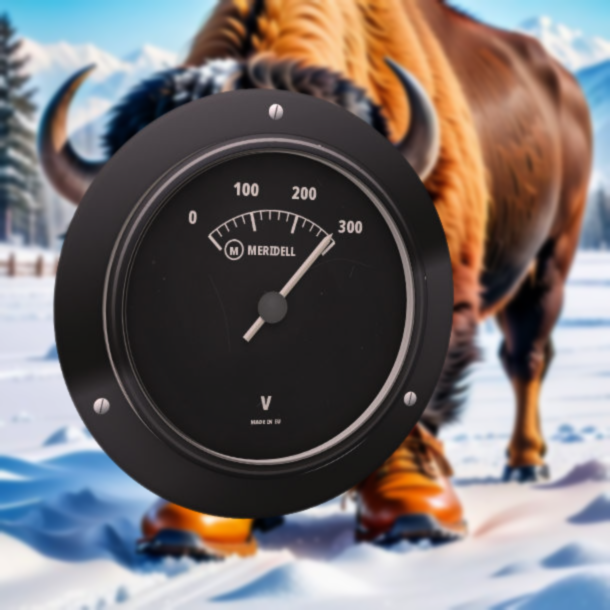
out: 280 V
